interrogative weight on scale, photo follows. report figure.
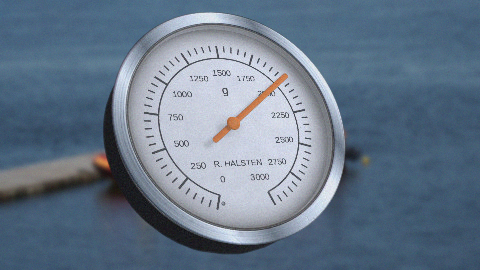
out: 2000 g
